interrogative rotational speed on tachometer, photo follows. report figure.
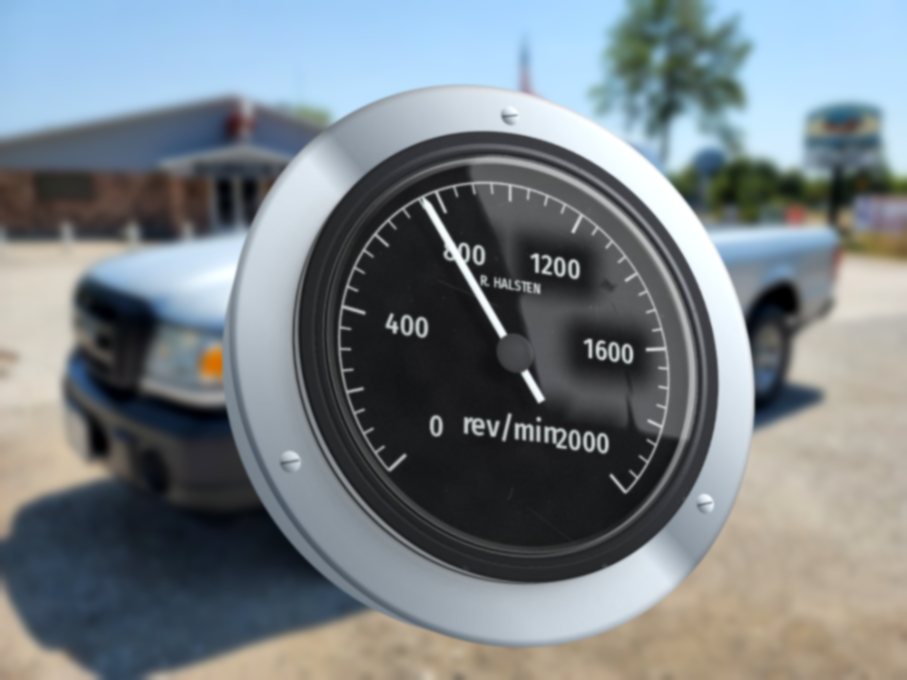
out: 750 rpm
